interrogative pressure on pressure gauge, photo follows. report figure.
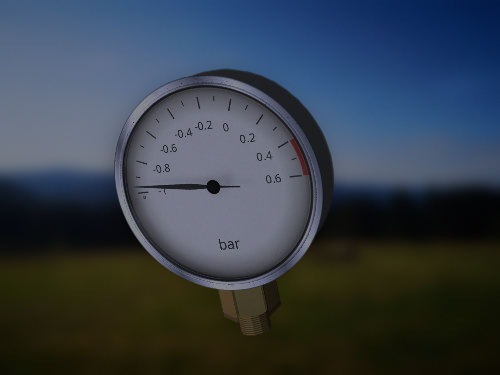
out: -0.95 bar
